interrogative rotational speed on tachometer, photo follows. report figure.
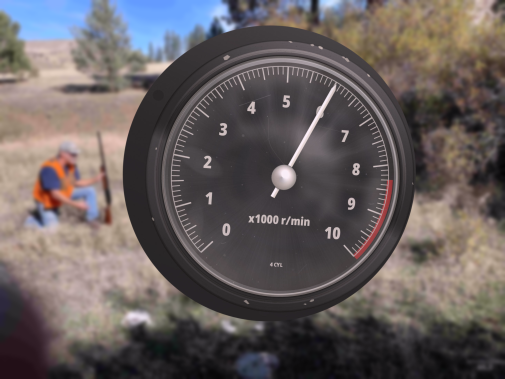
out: 6000 rpm
